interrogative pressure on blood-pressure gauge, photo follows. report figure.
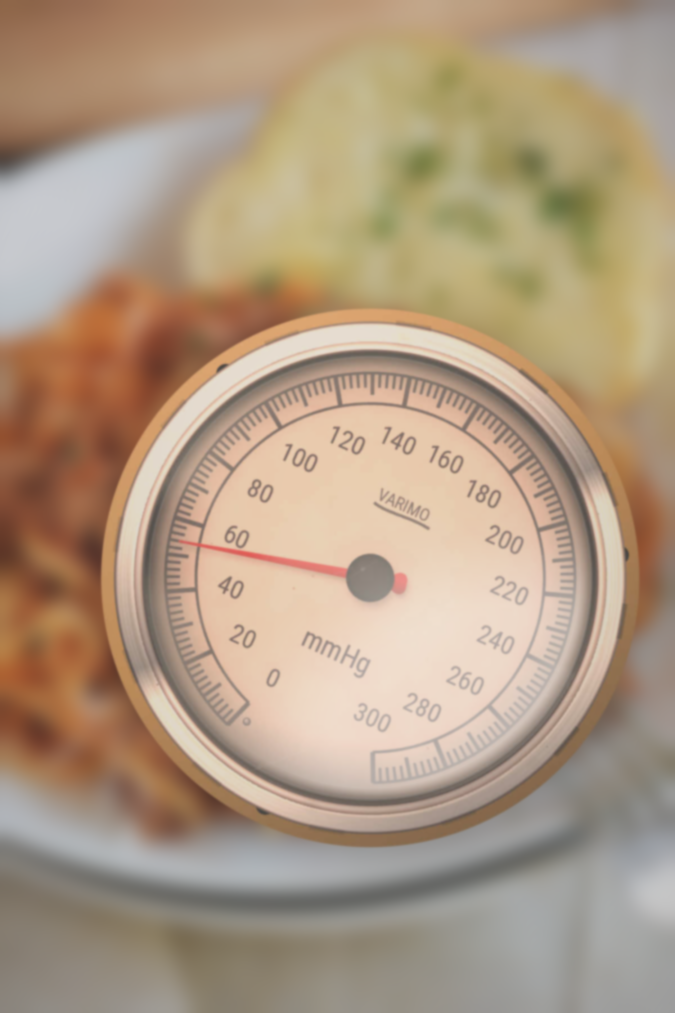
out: 54 mmHg
